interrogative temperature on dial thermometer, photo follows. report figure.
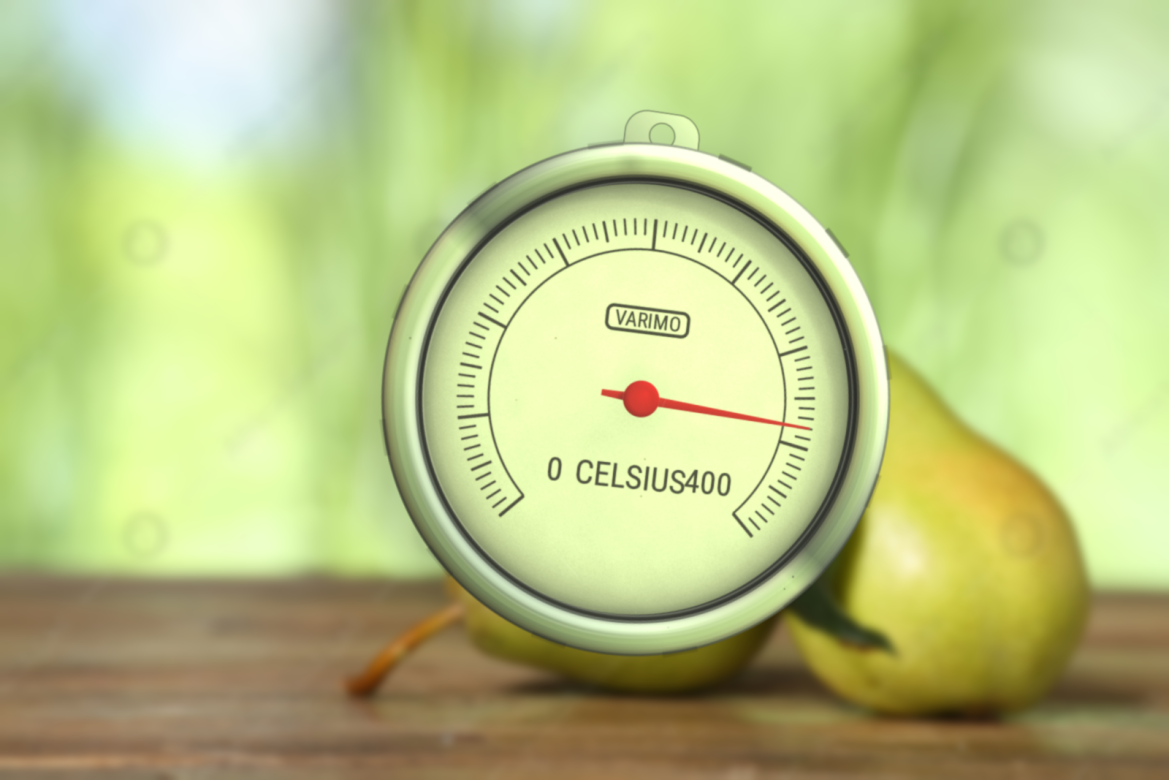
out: 340 °C
